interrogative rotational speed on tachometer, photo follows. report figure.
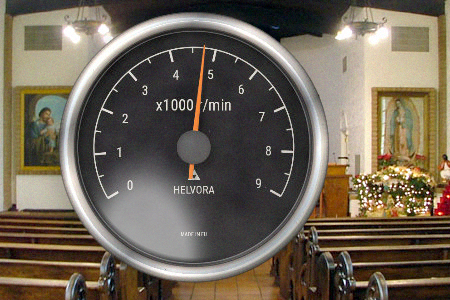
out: 4750 rpm
